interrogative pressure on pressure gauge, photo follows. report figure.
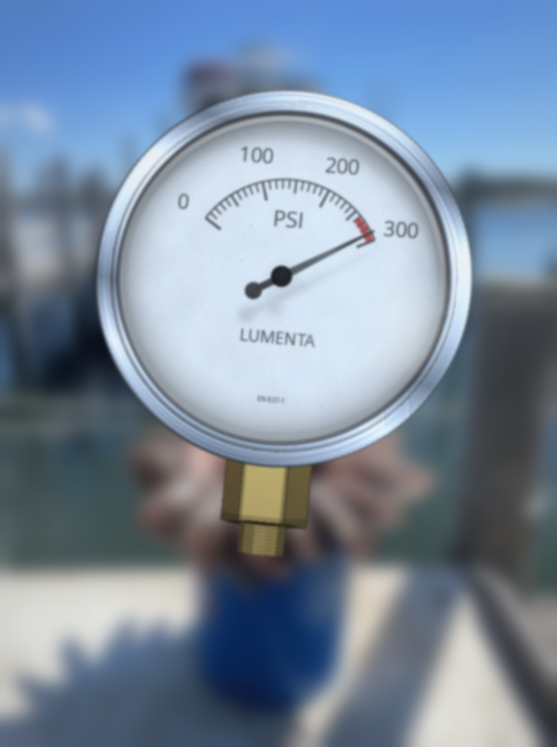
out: 290 psi
